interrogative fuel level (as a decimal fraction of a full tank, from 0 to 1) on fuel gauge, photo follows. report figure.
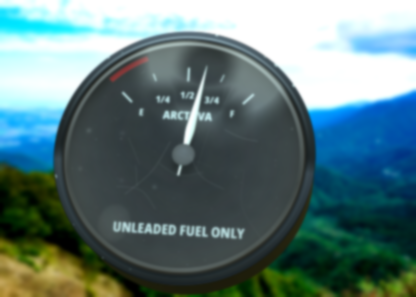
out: 0.625
